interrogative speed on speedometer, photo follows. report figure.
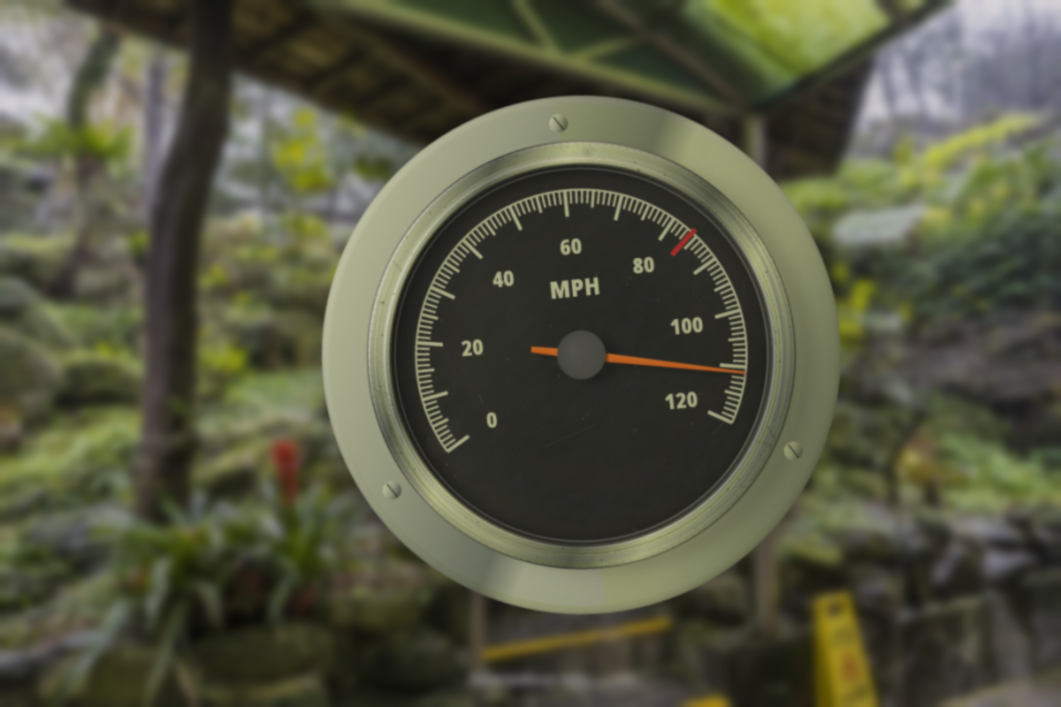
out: 111 mph
